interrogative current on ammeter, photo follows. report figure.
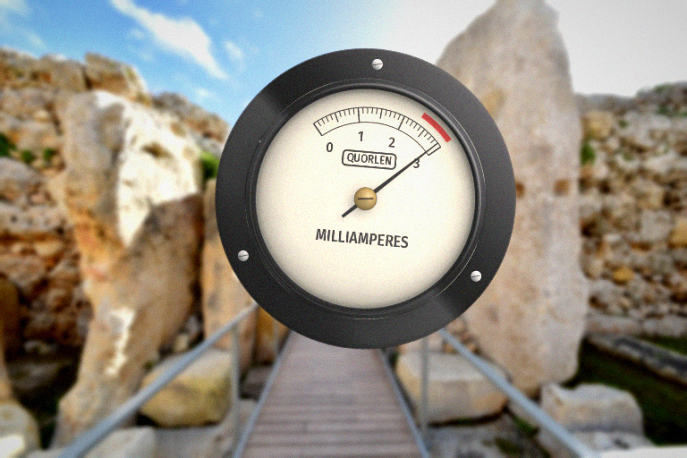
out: 2.9 mA
